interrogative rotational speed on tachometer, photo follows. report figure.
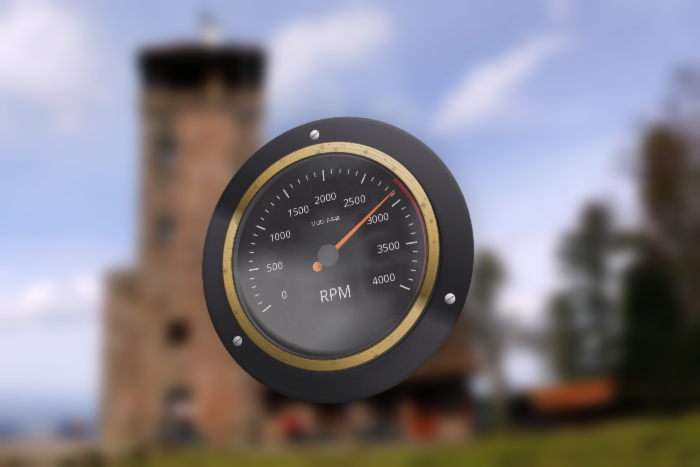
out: 2900 rpm
